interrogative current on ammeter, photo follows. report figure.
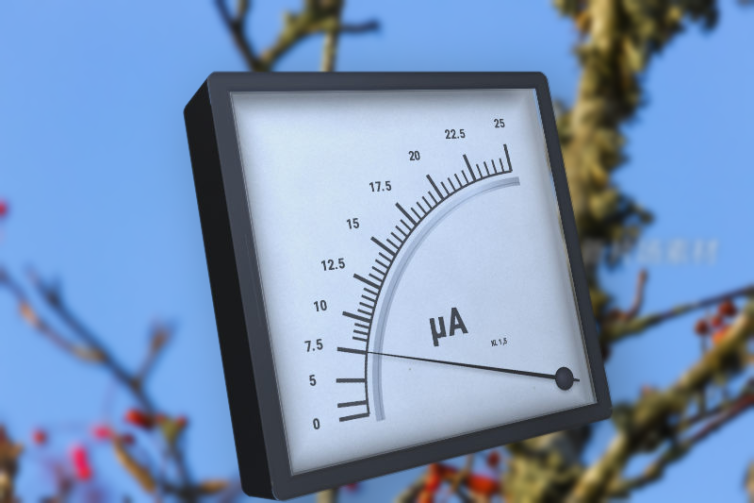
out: 7.5 µA
